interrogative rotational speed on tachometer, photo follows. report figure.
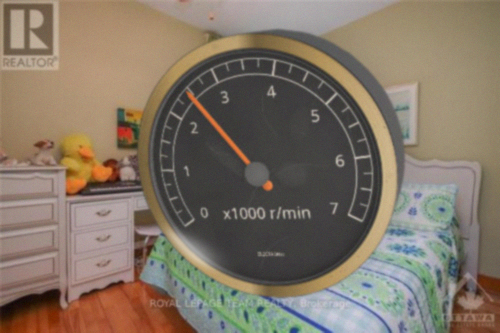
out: 2500 rpm
